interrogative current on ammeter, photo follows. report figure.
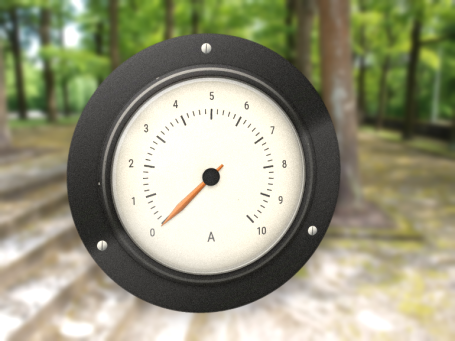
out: 0 A
